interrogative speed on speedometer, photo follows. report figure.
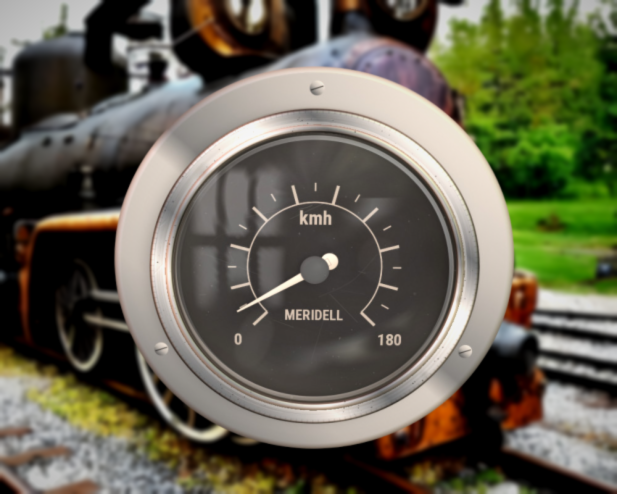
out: 10 km/h
